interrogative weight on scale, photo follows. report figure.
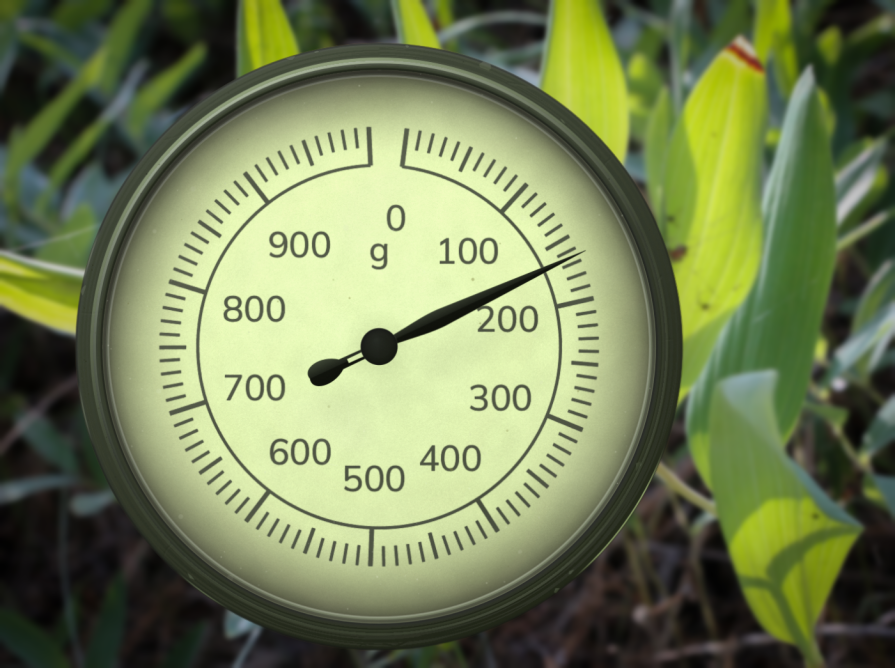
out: 165 g
